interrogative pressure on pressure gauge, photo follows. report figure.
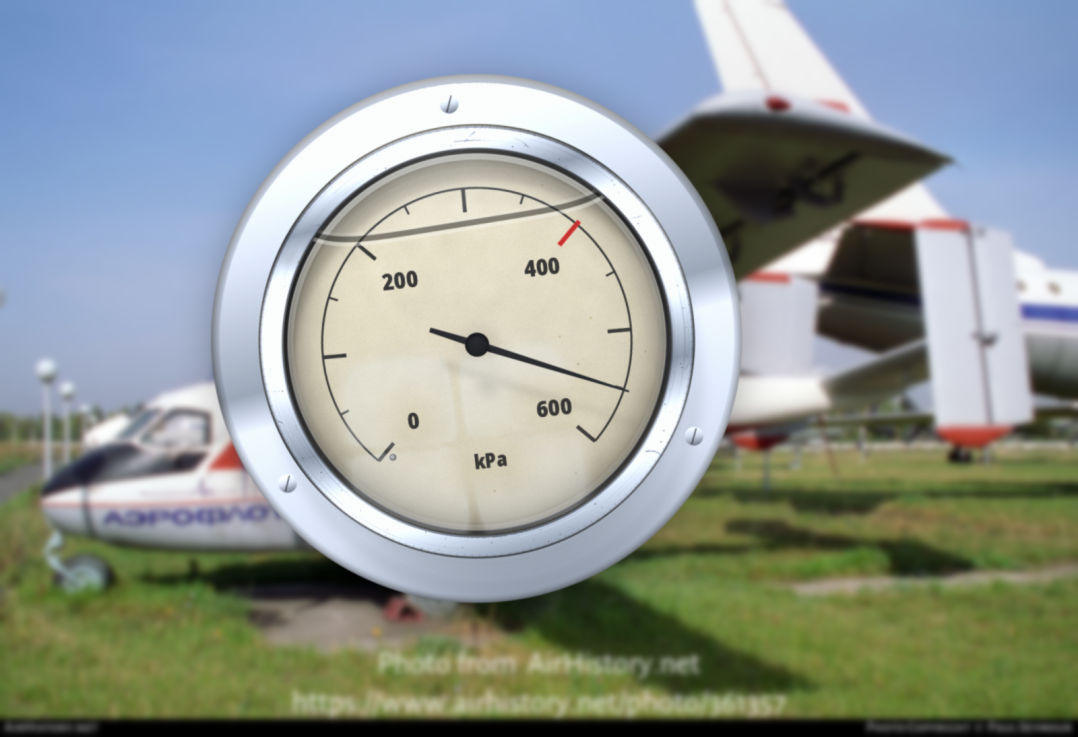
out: 550 kPa
